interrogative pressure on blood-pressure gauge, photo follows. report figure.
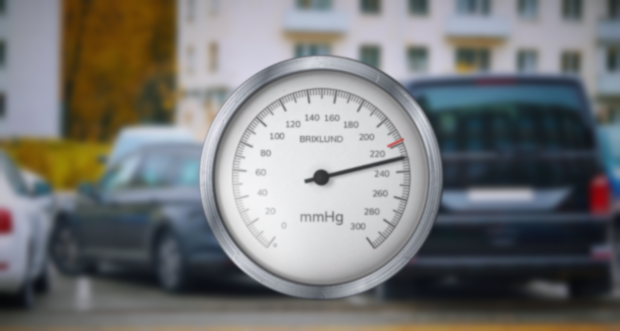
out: 230 mmHg
